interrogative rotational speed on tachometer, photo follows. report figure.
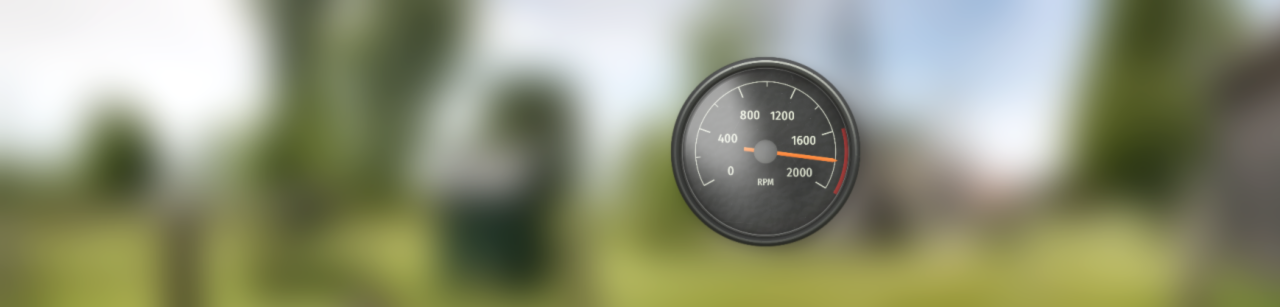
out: 1800 rpm
